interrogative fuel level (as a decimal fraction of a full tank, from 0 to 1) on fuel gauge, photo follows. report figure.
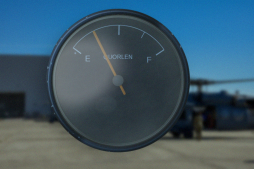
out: 0.25
